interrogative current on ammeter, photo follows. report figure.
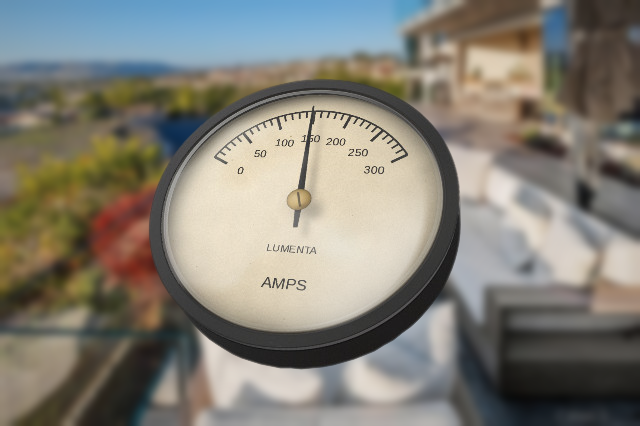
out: 150 A
